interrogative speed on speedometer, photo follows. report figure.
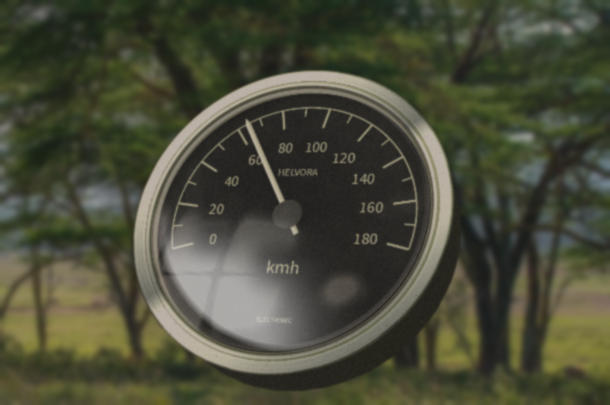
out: 65 km/h
